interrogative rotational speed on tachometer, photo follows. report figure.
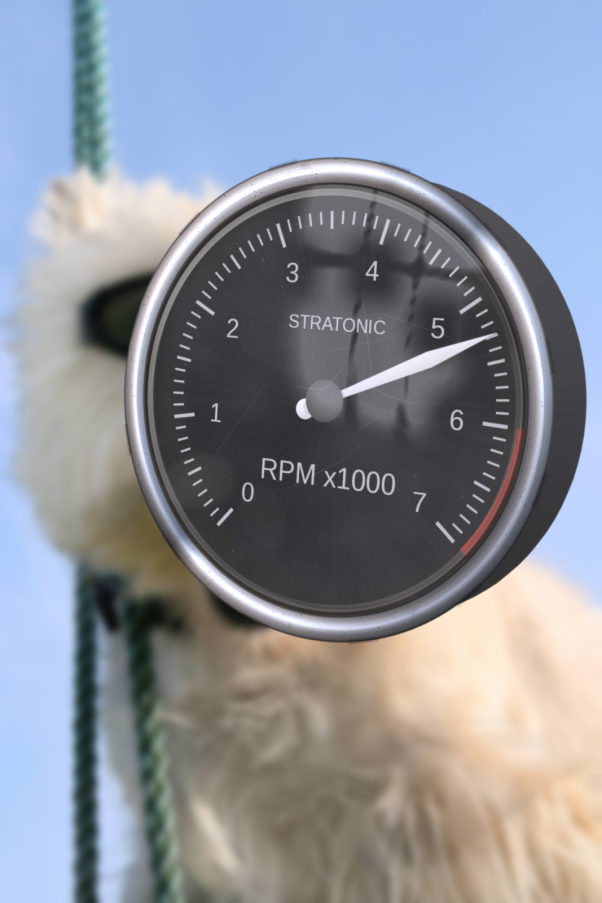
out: 5300 rpm
